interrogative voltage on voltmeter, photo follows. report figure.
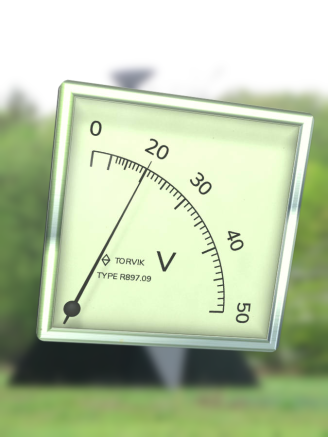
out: 20 V
